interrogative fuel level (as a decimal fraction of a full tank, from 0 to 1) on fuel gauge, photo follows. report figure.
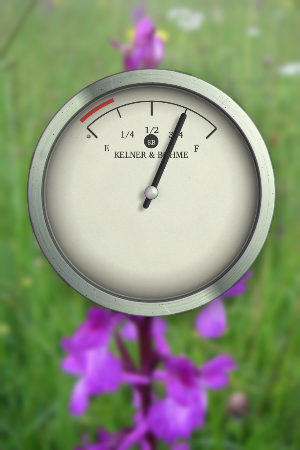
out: 0.75
